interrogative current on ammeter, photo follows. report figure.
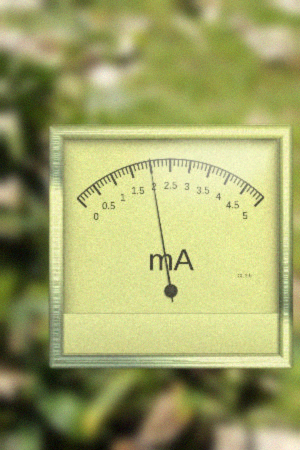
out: 2 mA
